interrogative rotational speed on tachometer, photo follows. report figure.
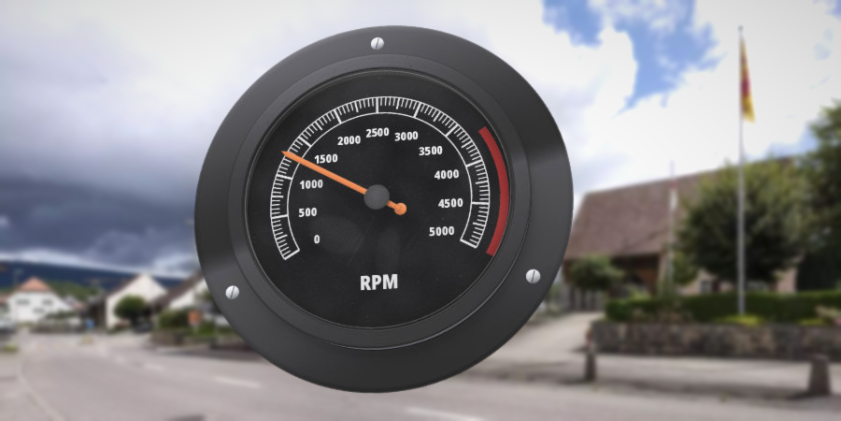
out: 1250 rpm
